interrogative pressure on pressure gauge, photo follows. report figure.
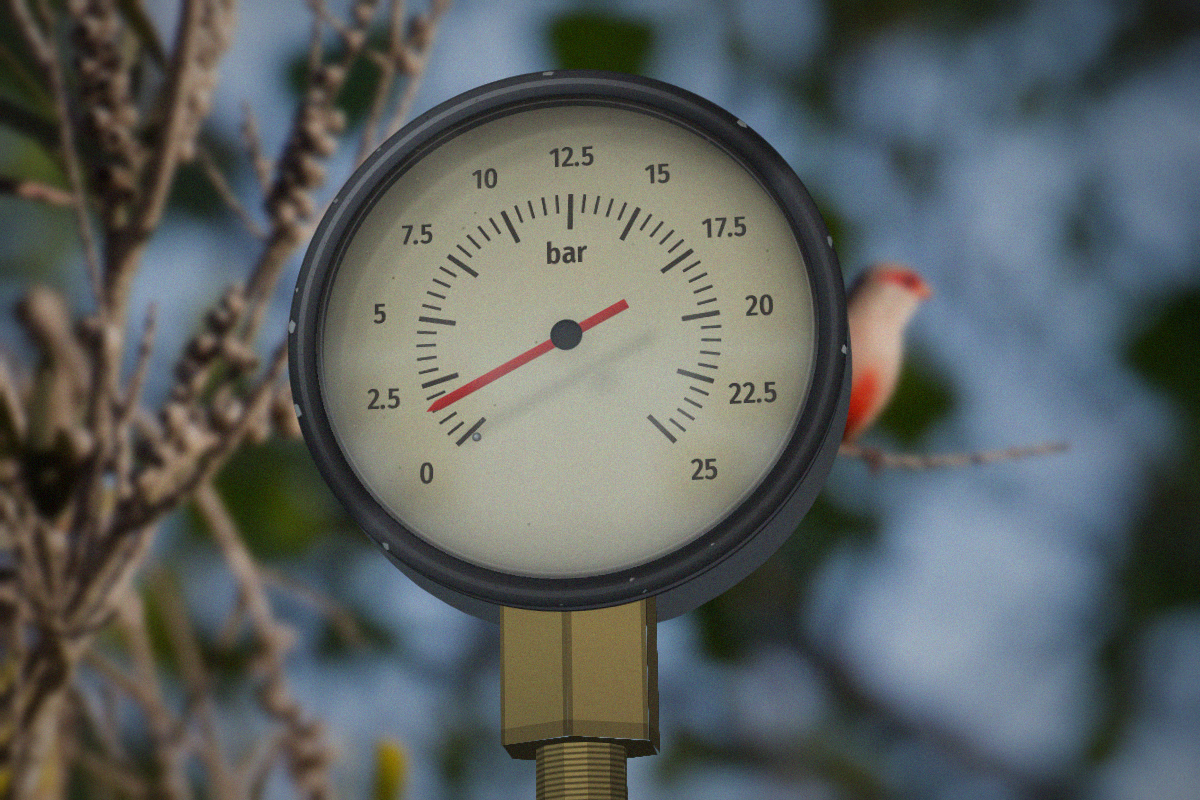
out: 1.5 bar
